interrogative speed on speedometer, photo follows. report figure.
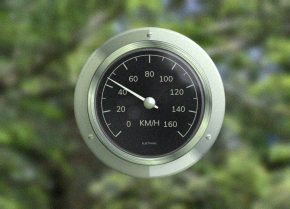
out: 45 km/h
